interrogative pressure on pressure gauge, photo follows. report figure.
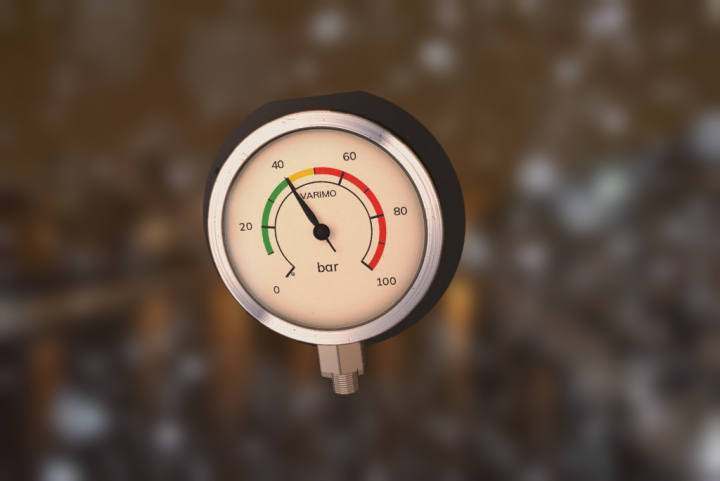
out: 40 bar
